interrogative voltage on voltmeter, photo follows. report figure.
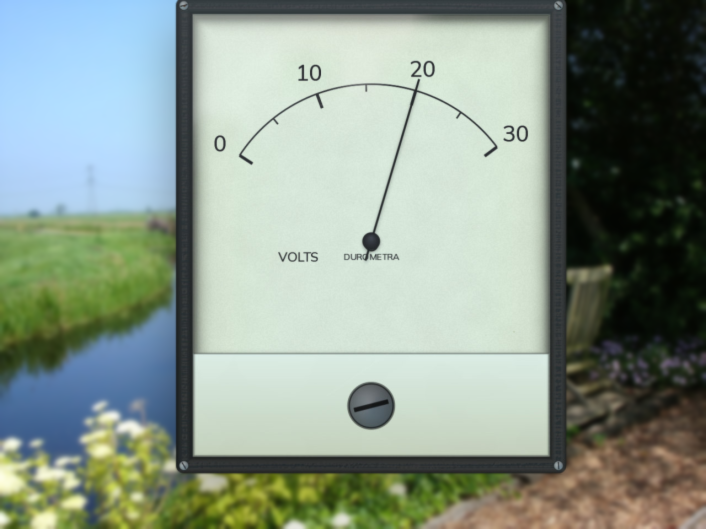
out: 20 V
